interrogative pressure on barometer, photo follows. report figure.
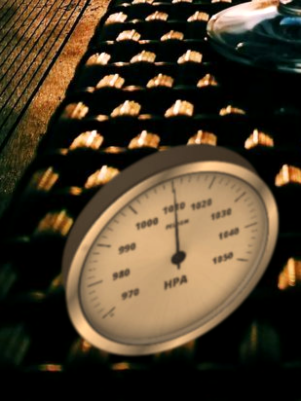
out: 1010 hPa
